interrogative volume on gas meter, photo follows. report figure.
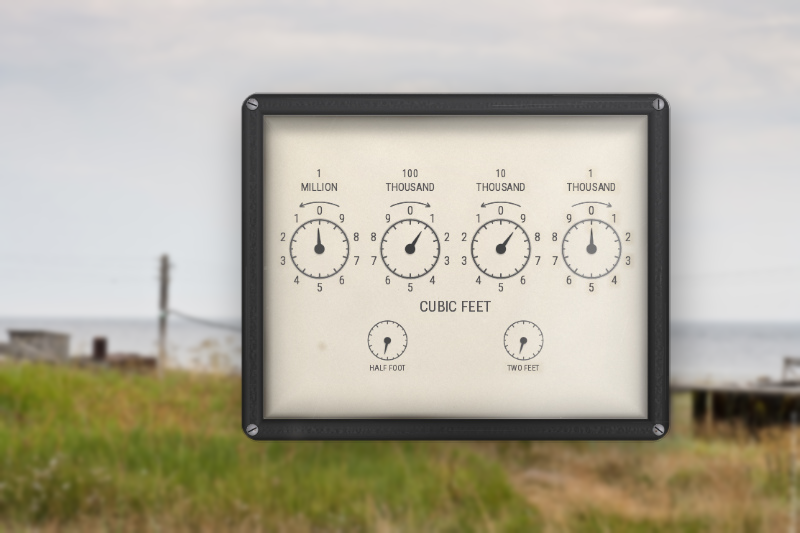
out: 9000 ft³
